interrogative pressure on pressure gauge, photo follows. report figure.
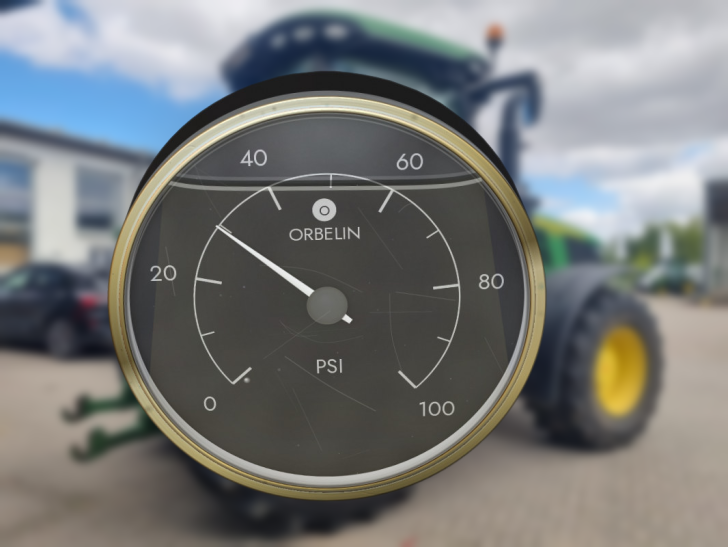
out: 30 psi
